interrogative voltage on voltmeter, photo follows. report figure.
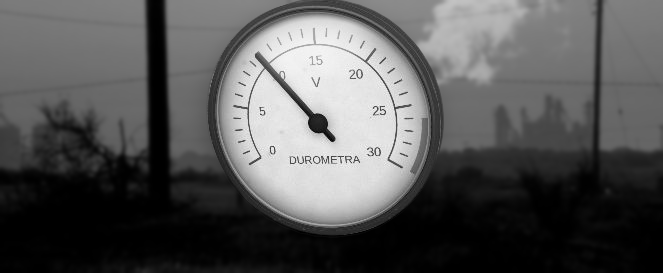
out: 10 V
